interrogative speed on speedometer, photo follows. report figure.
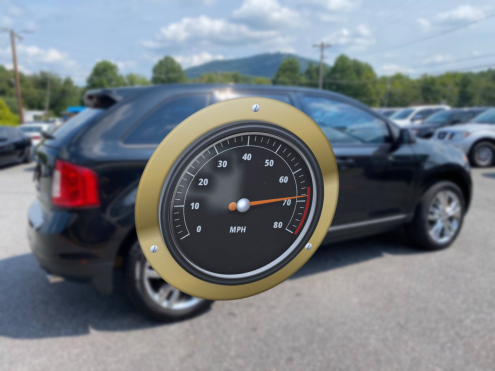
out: 68 mph
